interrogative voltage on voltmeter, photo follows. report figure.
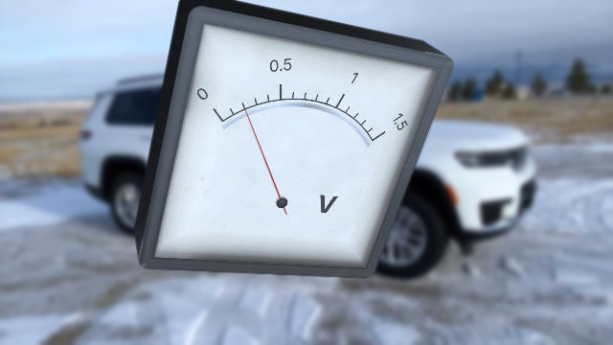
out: 0.2 V
